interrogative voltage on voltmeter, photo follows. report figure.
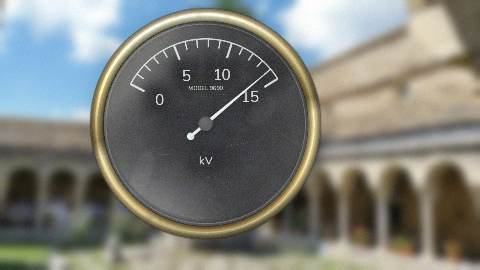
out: 14 kV
